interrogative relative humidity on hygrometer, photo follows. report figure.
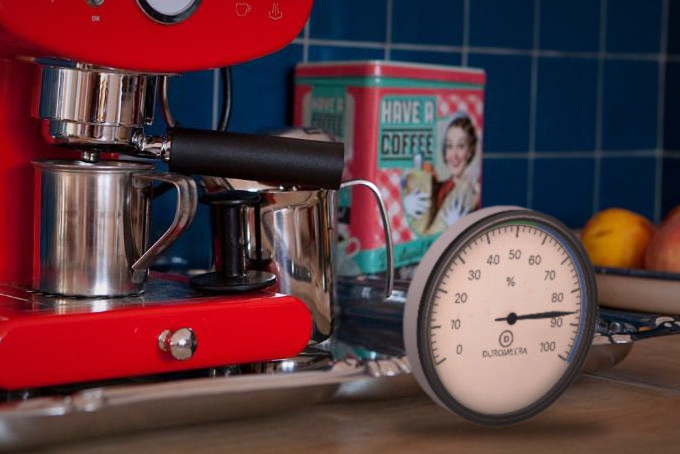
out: 86 %
